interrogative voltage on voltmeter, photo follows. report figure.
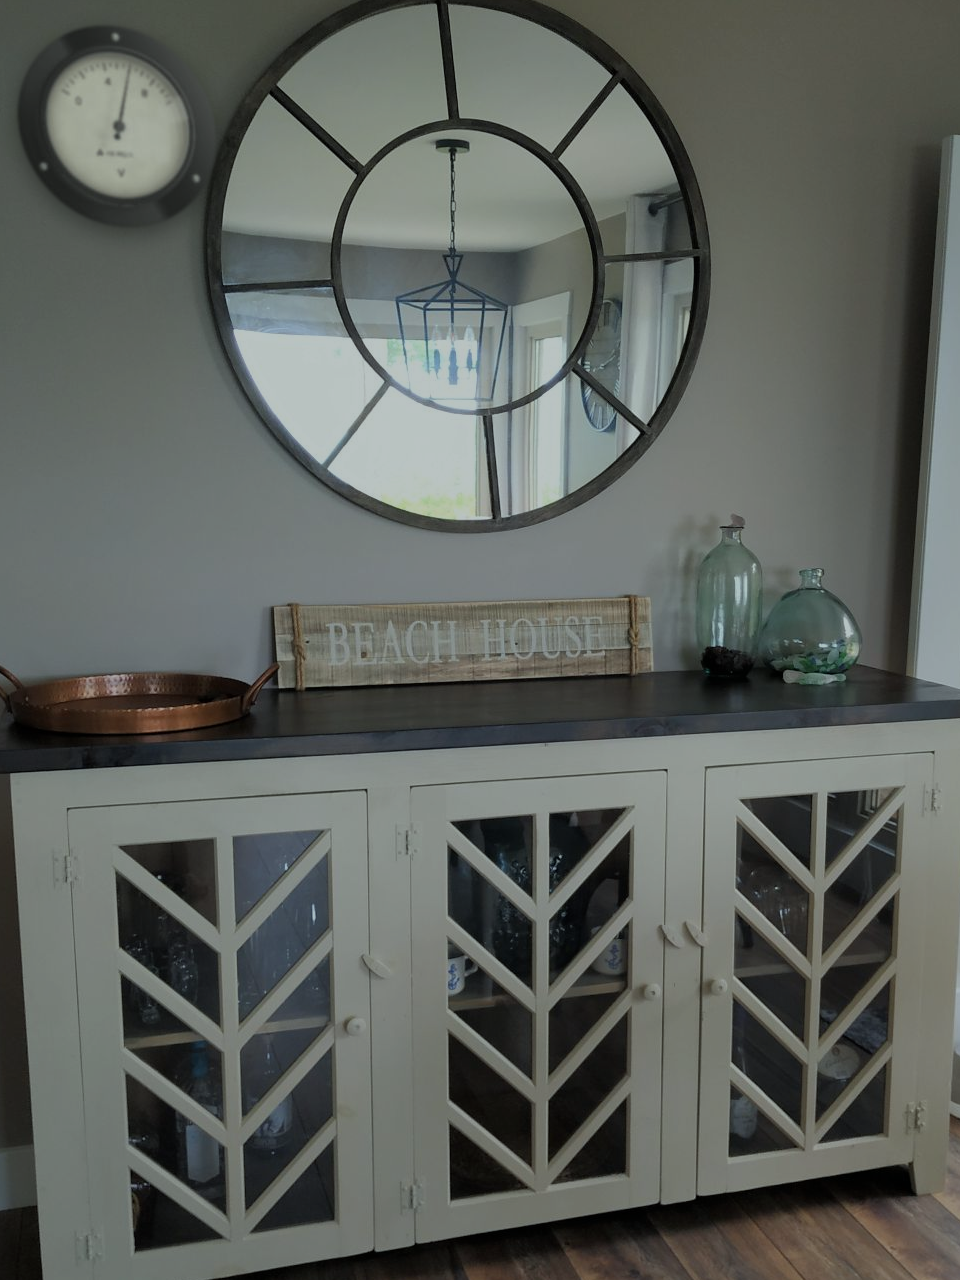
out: 6 V
